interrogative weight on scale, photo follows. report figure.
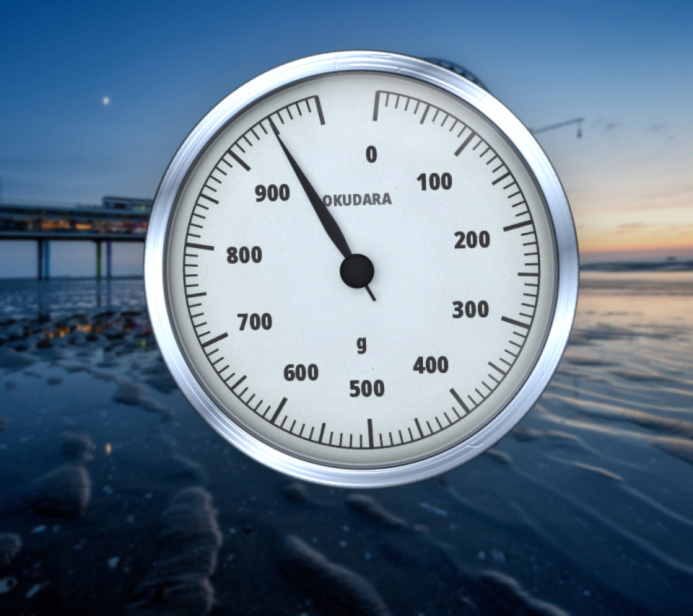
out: 950 g
